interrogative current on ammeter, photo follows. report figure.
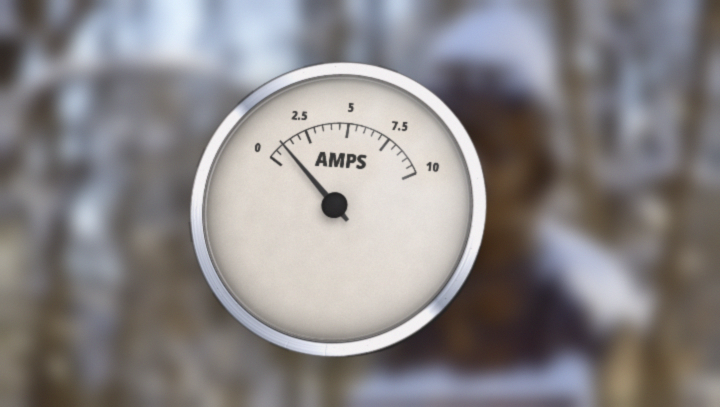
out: 1 A
